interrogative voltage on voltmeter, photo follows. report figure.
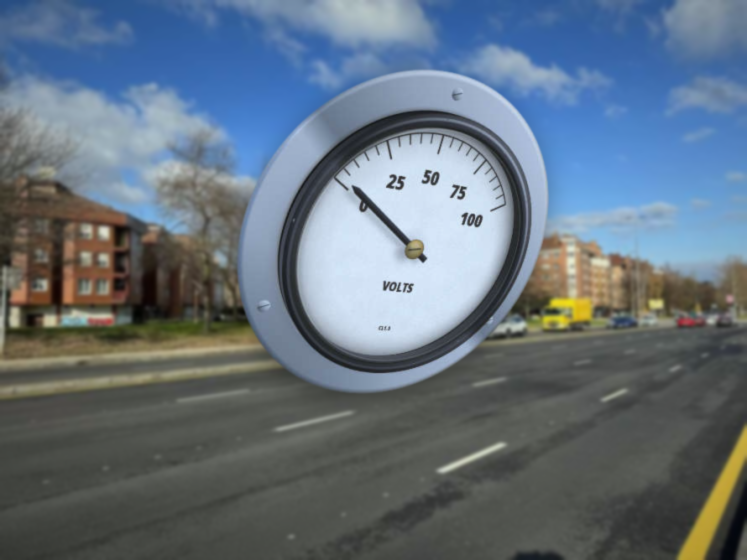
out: 2.5 V
